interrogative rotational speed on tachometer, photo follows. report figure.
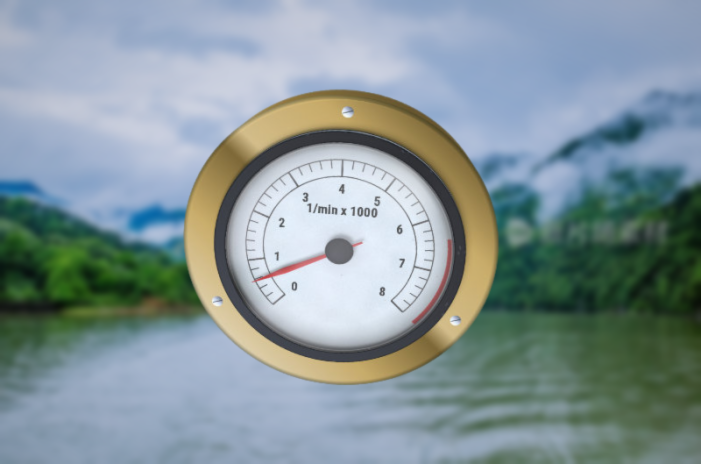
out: 600 rpm
